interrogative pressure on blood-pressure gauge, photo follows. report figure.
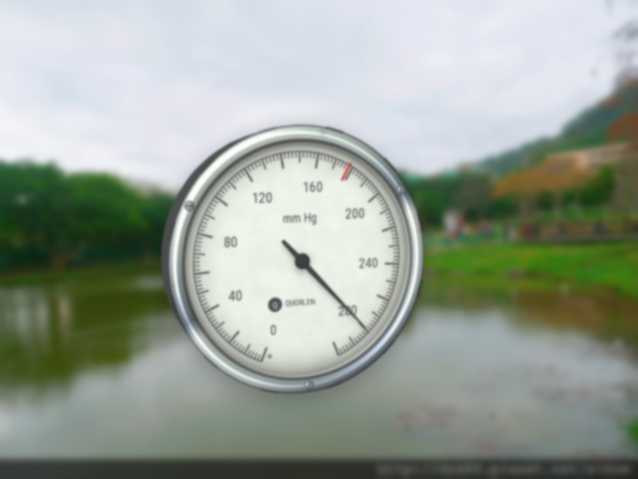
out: 280 mmHg
